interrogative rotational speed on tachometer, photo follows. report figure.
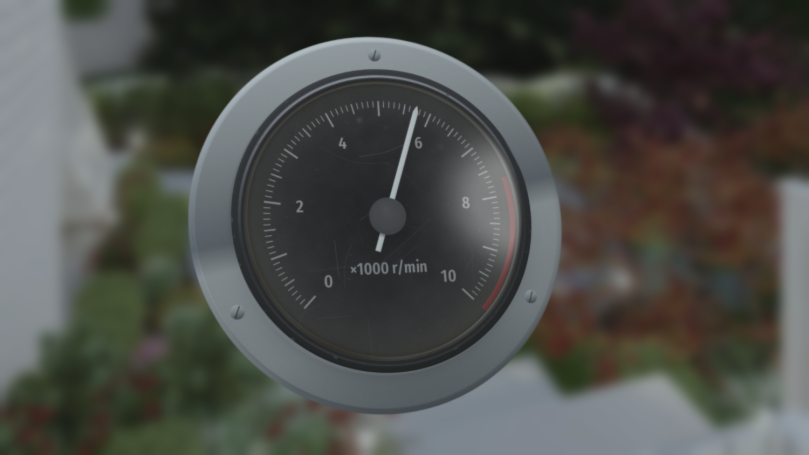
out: 5700 rpm
